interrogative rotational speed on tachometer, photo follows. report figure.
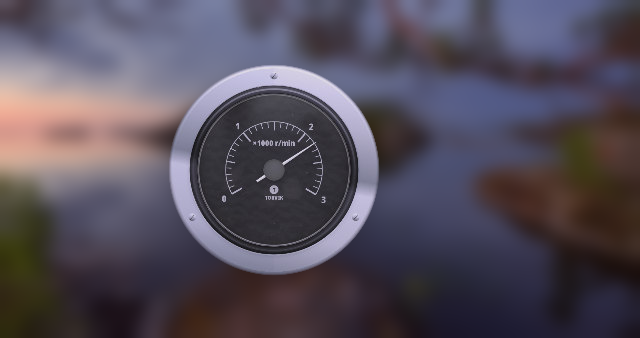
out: 2200 rpm
